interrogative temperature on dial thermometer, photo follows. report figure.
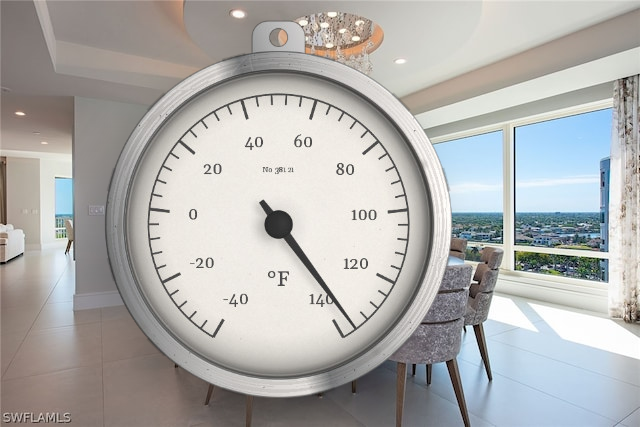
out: 136 °F
